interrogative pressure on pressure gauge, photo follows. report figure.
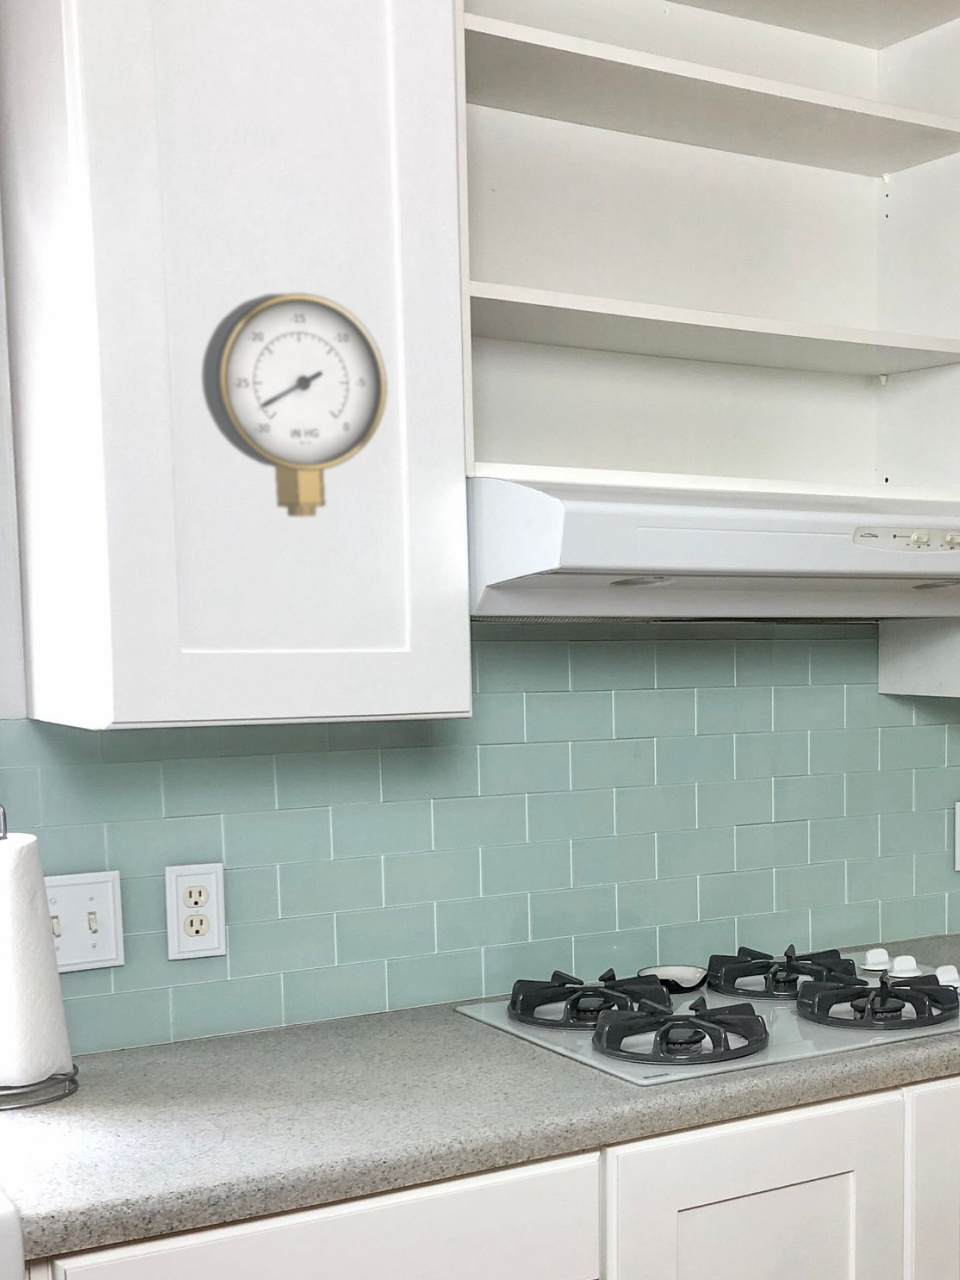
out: -28 inHg
